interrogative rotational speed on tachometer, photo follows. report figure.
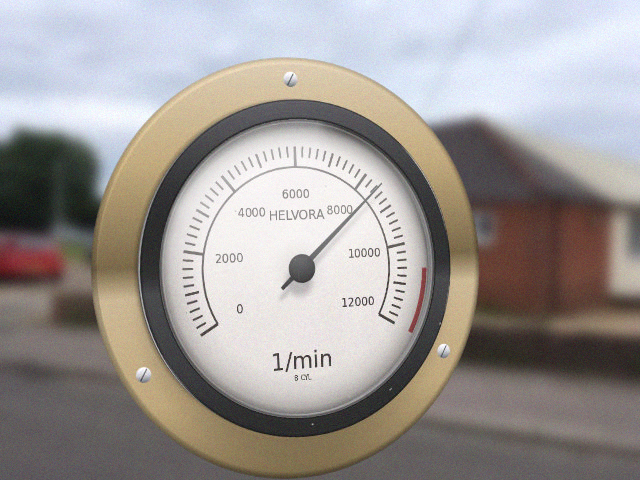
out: 8400 rpm
